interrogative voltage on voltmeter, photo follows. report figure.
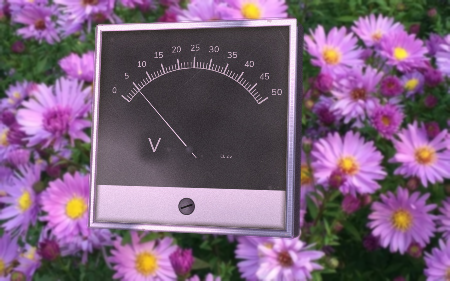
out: 5 V
